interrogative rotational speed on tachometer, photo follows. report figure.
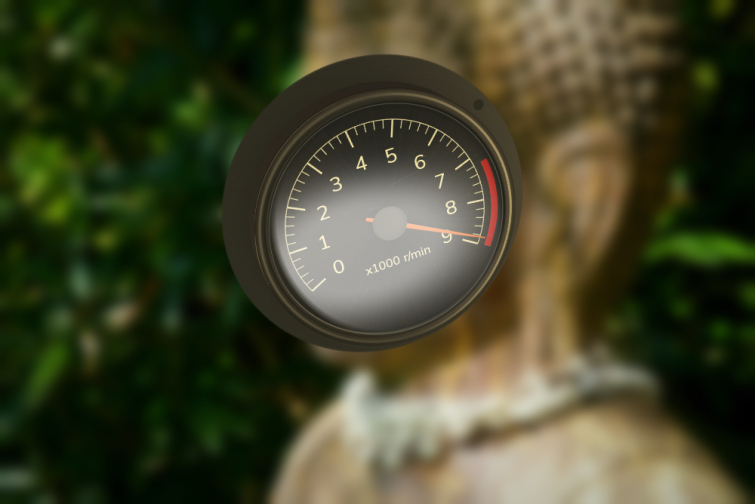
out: 8800 rpm
